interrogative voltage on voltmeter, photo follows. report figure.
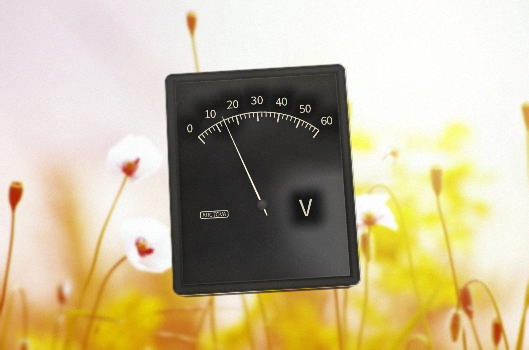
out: 14 V
